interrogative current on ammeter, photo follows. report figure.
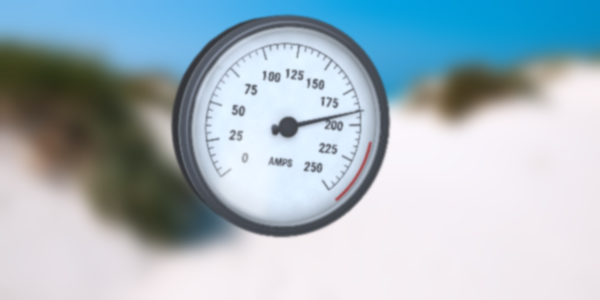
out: 190 A
